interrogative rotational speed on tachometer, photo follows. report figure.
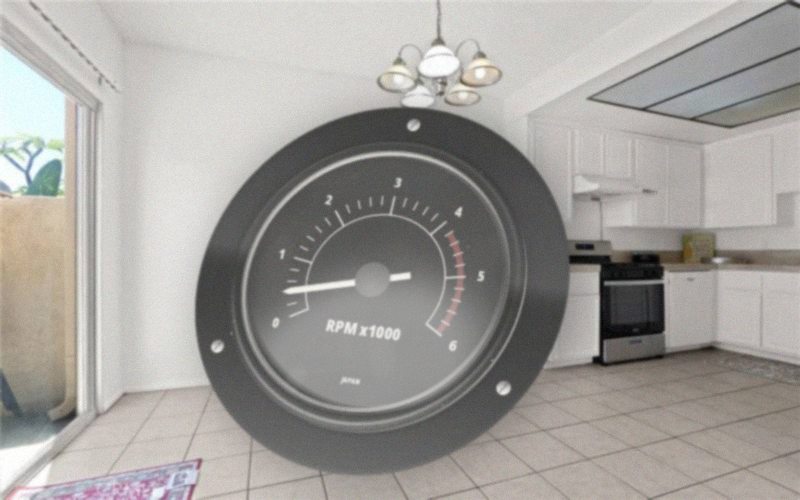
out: 400 rpm
